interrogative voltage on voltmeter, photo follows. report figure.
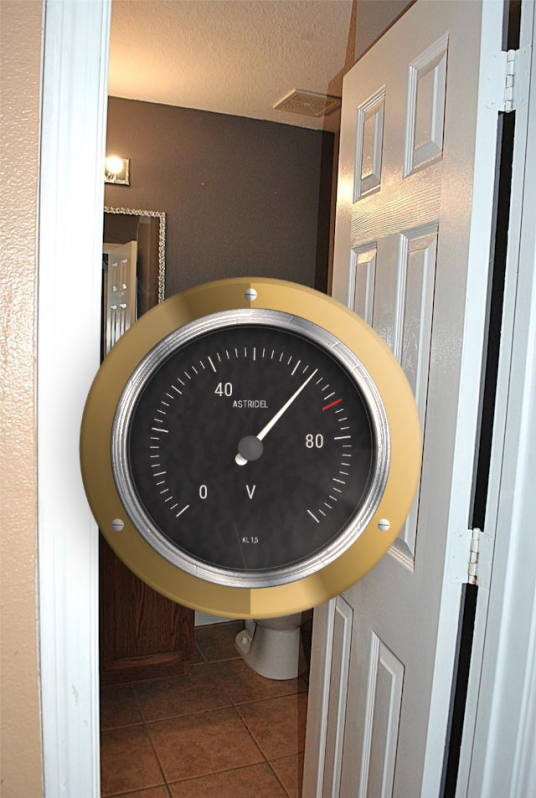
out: 64 V
